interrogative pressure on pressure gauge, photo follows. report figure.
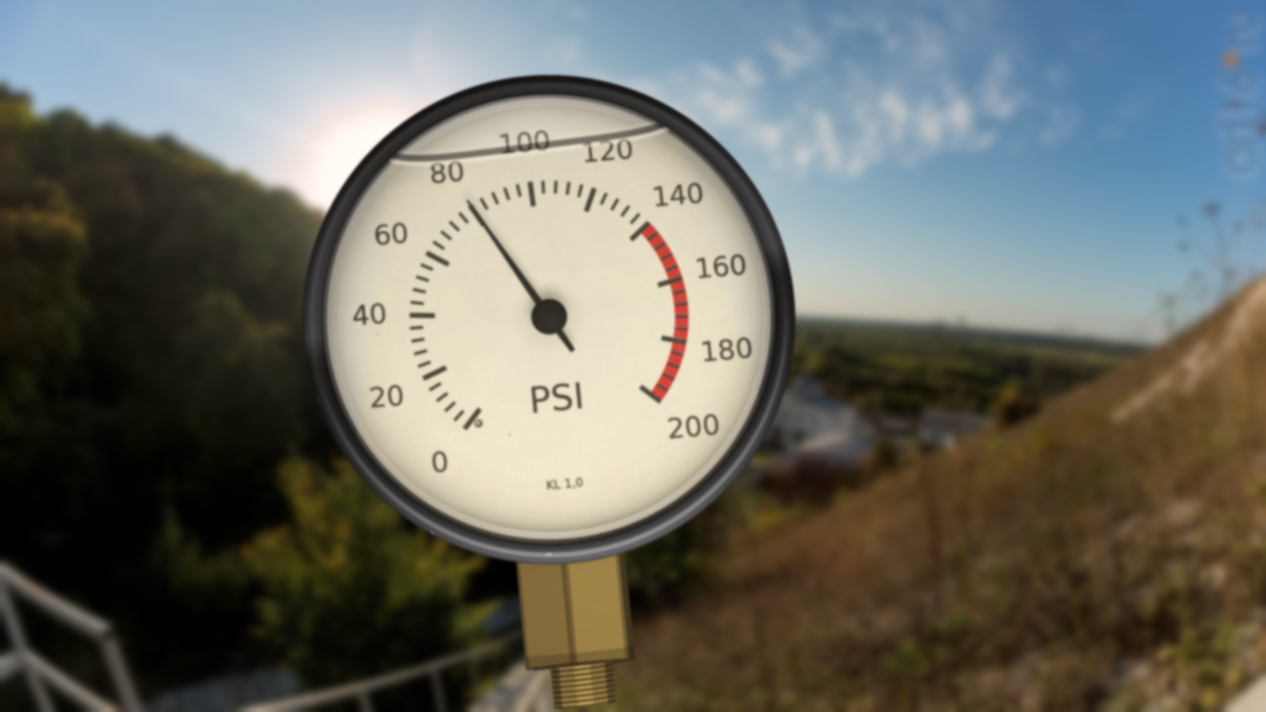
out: 80 psi
